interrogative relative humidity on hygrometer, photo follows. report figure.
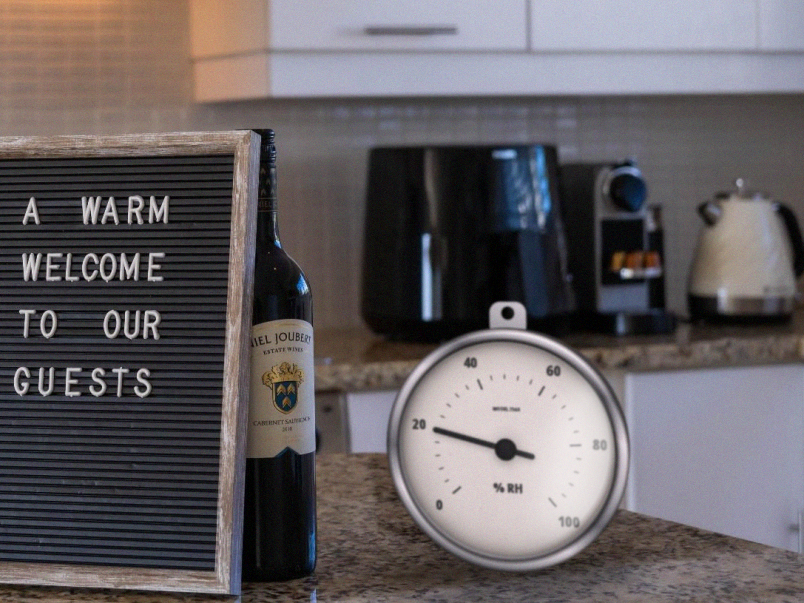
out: 20 %
